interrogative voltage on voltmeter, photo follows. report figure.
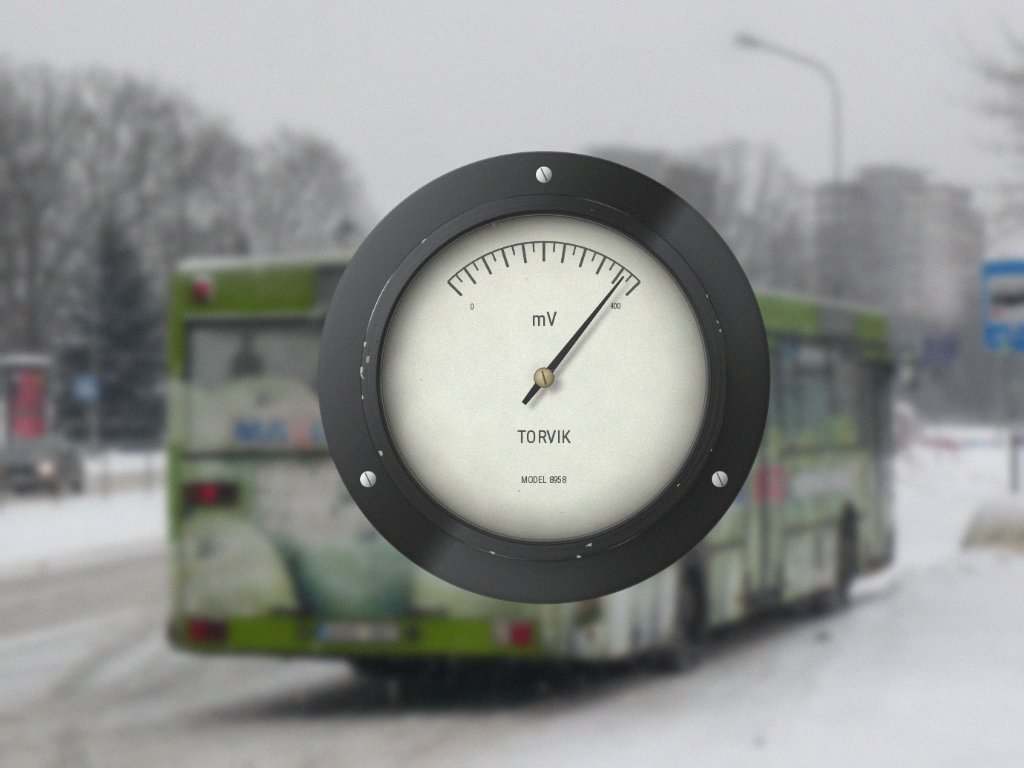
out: 370 mV
